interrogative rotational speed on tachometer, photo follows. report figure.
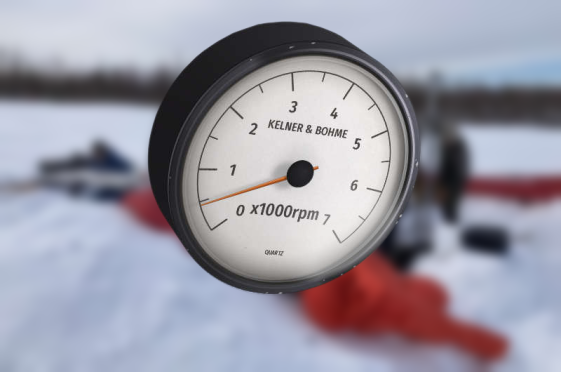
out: 500 rpm
